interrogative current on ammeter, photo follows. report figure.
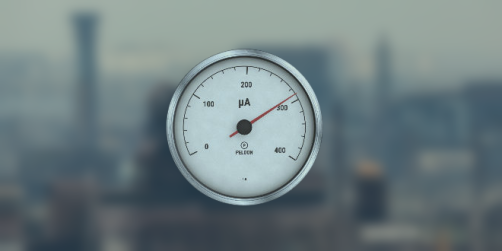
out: 290 µA
